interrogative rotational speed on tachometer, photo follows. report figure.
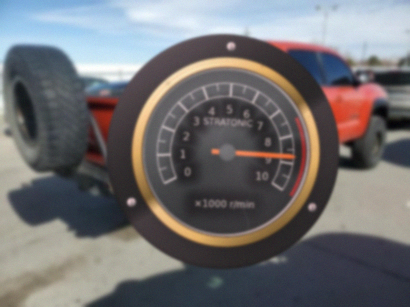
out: 8750 rpm
